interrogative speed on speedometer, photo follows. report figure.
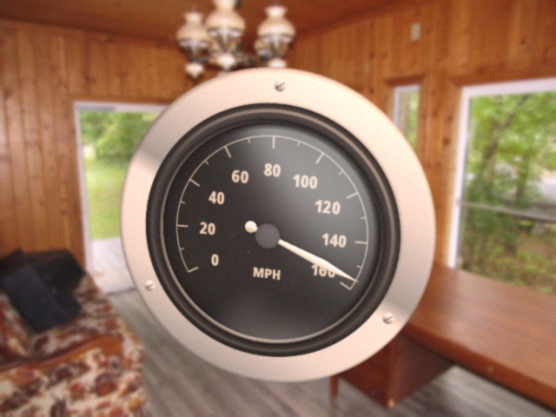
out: 155 mph
